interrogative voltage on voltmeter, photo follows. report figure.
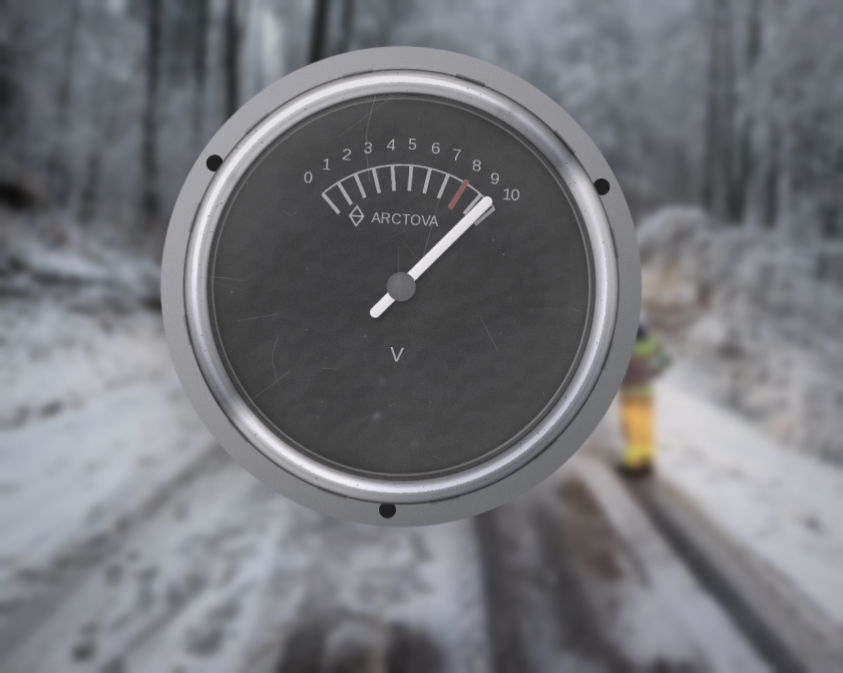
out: 9.5 V
